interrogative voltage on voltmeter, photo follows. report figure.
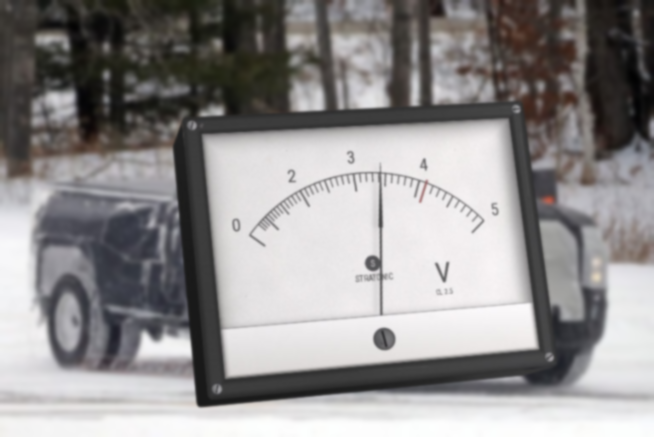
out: 3.4 V
